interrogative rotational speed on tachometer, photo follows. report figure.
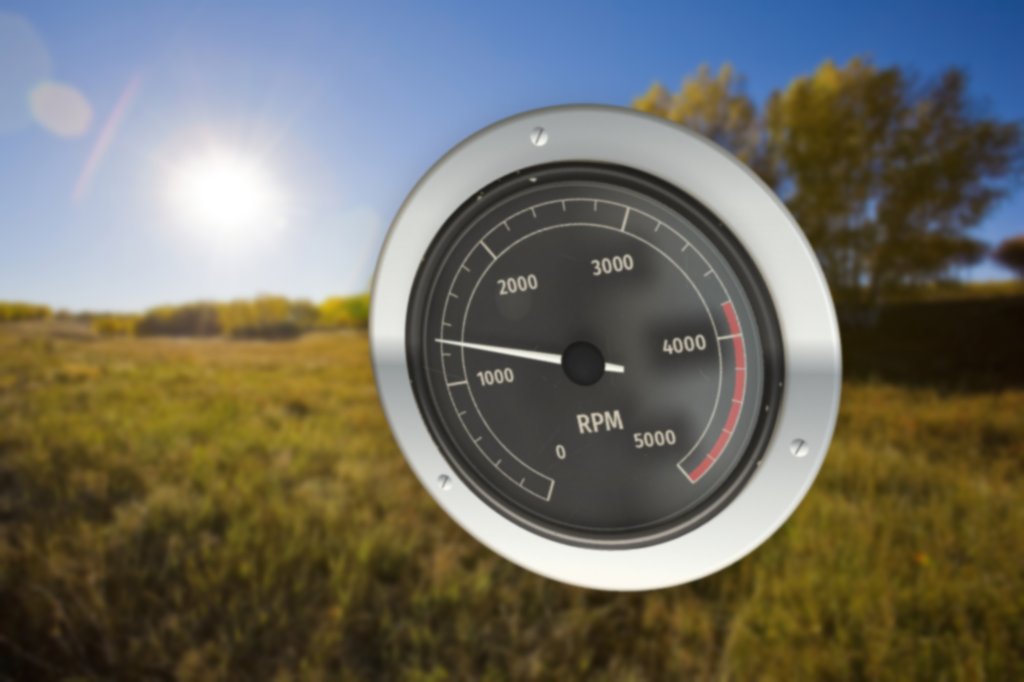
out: 1300 rpm
